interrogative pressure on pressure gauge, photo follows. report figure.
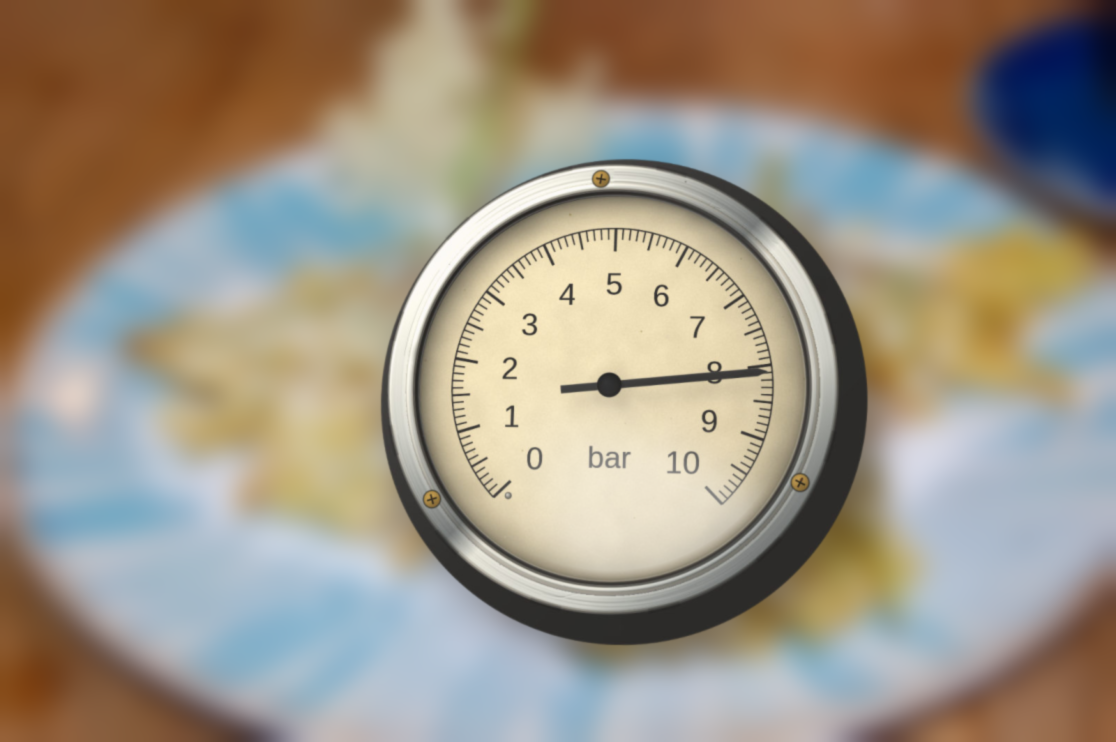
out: 8.1 bar
